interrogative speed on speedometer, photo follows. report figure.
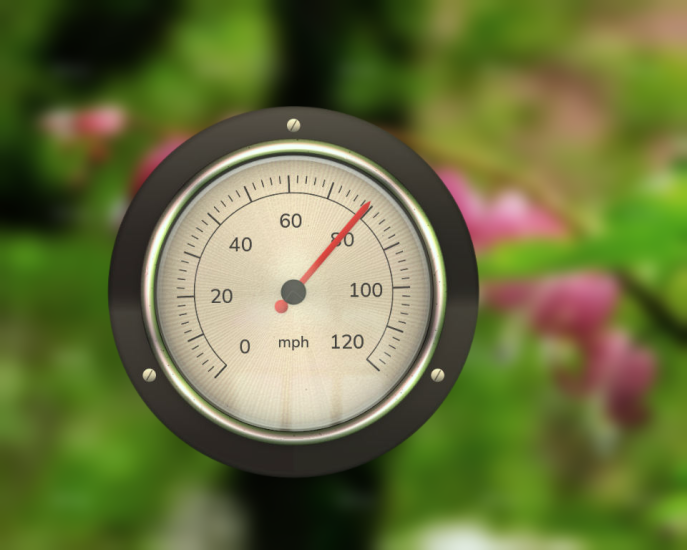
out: 79 mph
